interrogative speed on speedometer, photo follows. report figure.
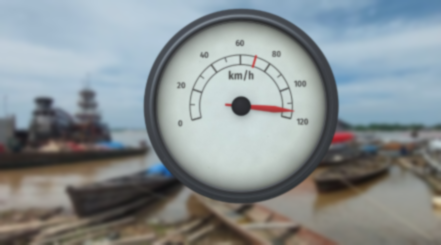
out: 115 km/h
